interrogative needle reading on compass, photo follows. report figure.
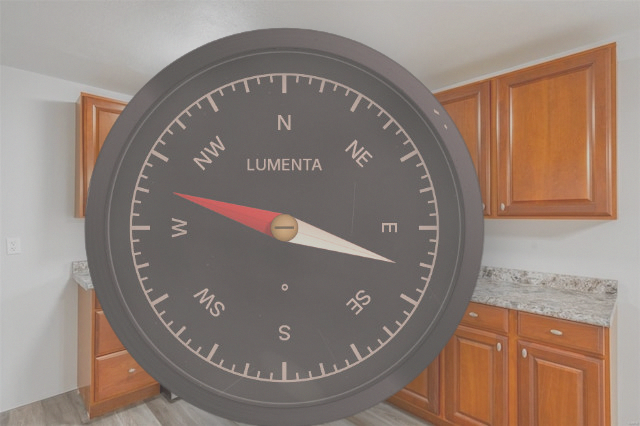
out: 287.5 °
